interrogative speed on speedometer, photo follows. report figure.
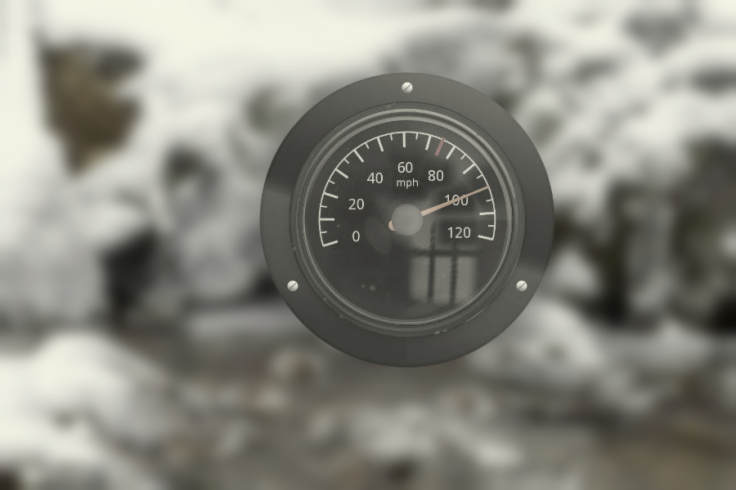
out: 100 mph
